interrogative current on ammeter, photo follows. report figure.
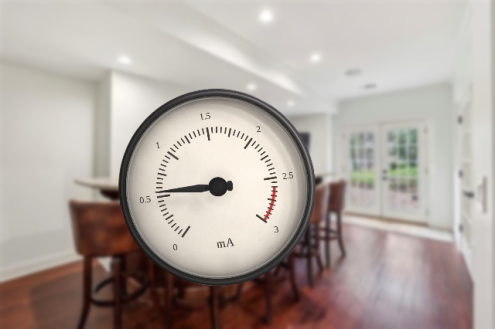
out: 0.55 mA
